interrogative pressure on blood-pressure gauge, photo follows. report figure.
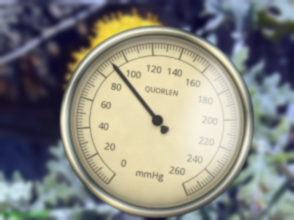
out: 90 mmHg
